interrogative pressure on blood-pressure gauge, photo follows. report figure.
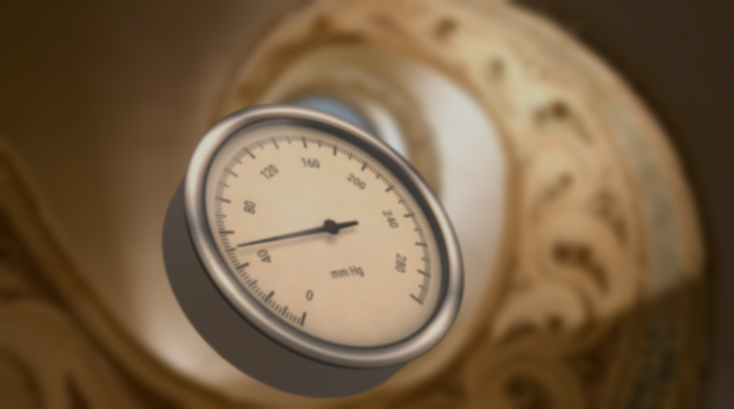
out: 50 mmHg
